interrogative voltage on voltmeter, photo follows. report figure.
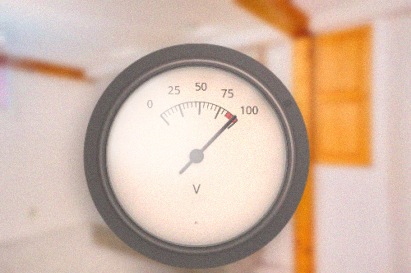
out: 95 V
